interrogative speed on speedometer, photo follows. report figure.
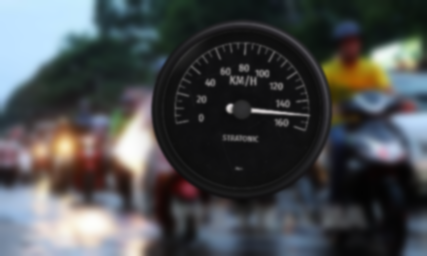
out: 150 km/h
